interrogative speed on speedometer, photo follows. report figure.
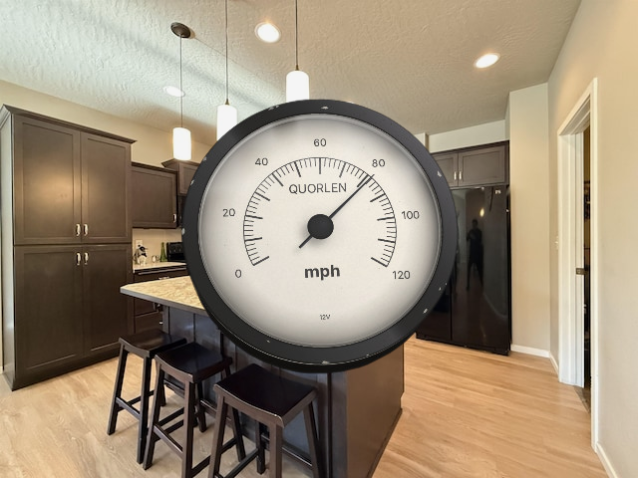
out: 82 mph
